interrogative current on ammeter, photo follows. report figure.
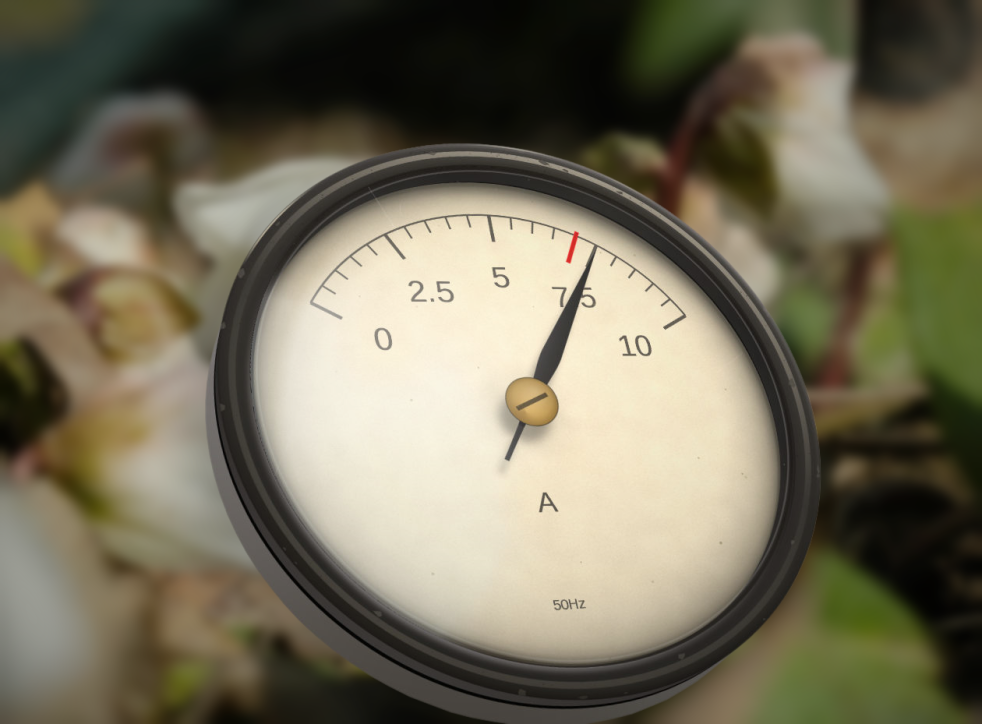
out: 7.5 A
